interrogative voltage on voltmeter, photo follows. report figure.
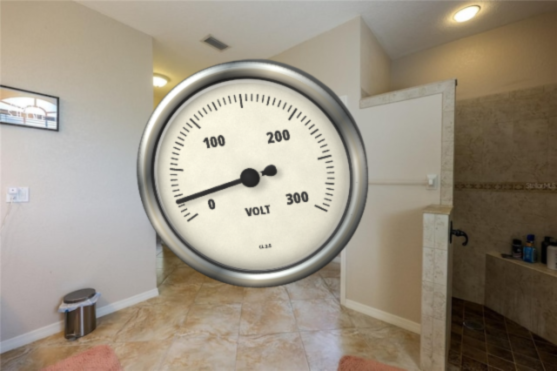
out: 20 V
